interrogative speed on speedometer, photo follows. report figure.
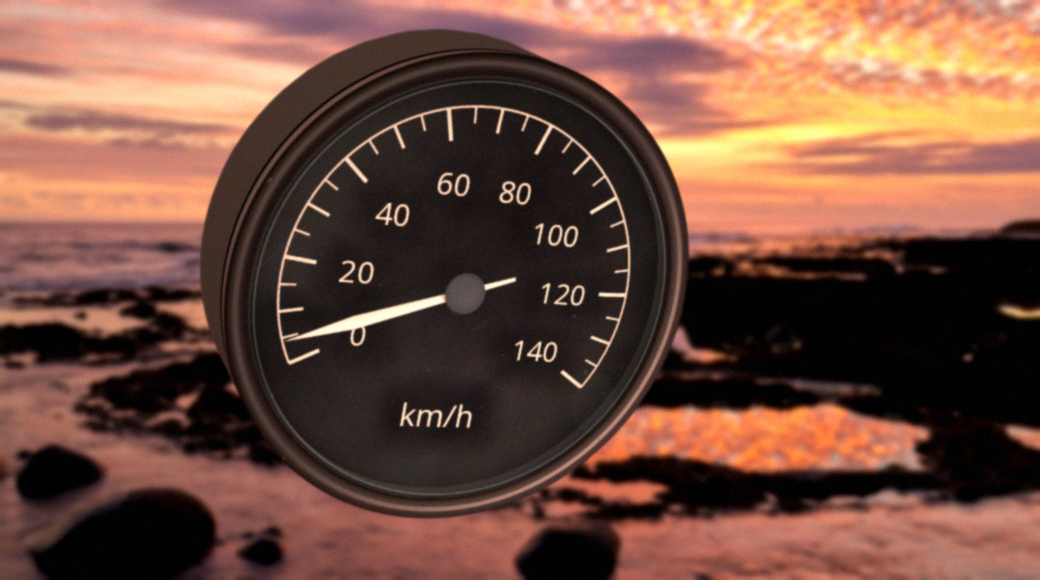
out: 5 km/h
